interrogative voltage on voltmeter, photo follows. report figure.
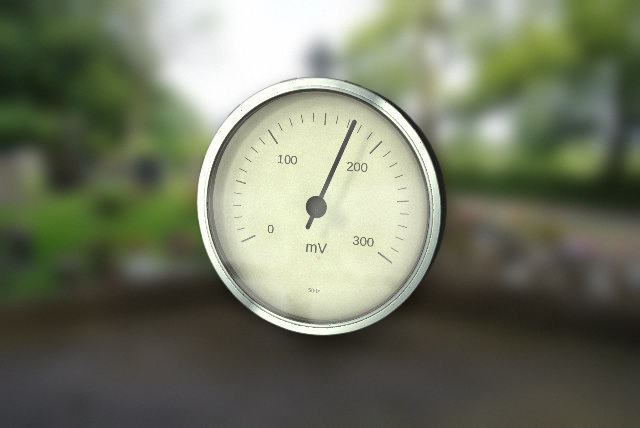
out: 175 mV
